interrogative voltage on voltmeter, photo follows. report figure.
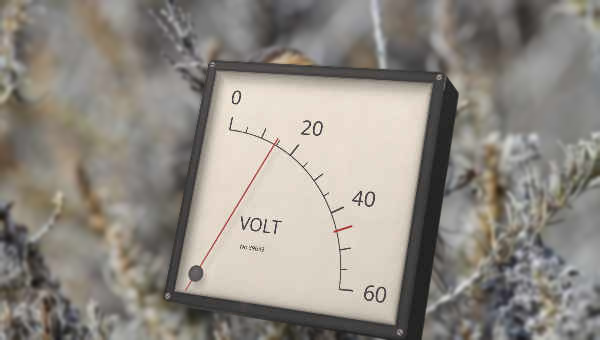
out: 15 V
